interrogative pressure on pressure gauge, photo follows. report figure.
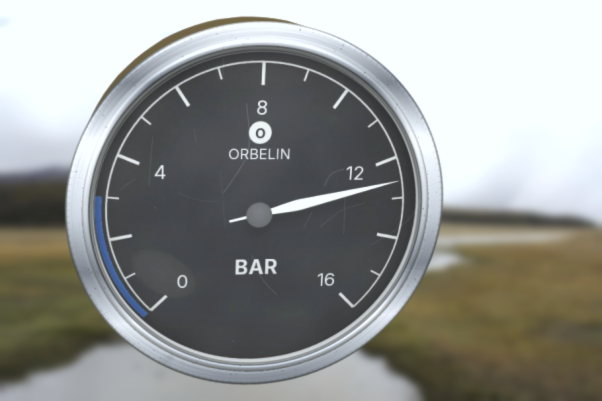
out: 12.5 bar
